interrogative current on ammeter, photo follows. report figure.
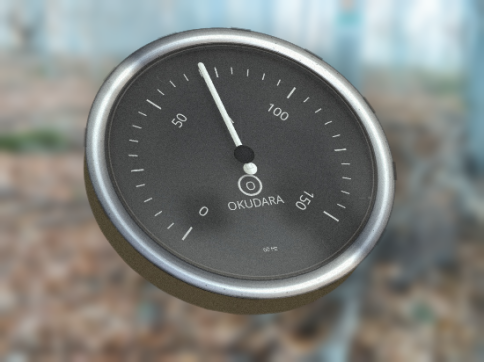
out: 70 A
